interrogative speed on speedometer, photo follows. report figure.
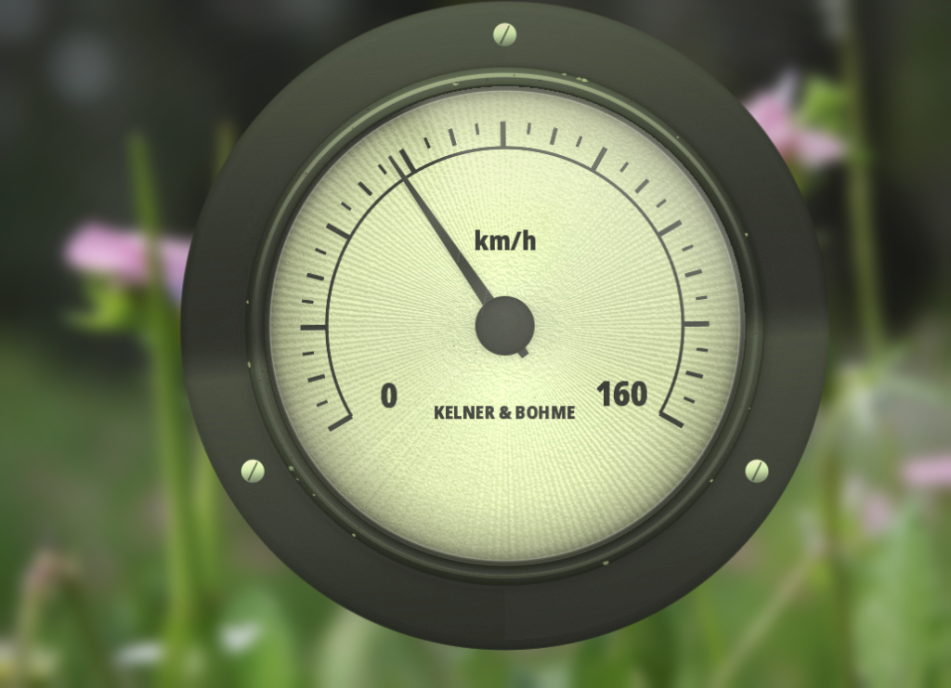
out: 57.5 km/h
